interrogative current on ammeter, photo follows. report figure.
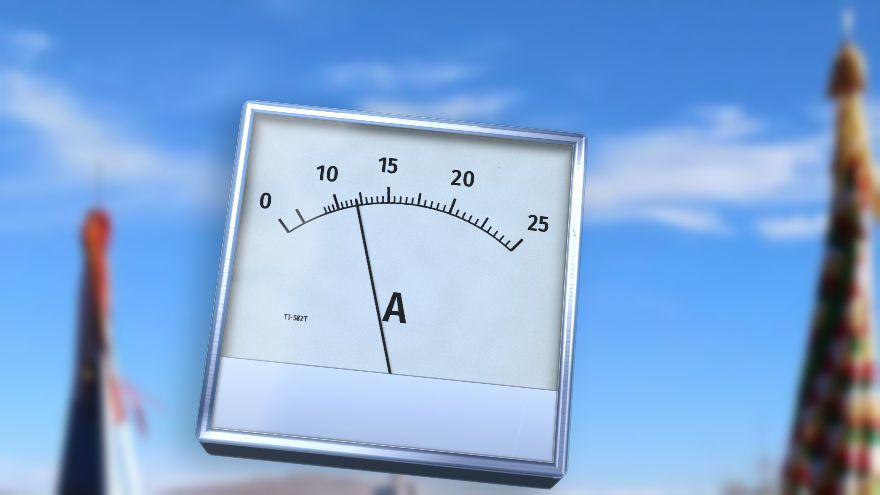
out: 12 A
